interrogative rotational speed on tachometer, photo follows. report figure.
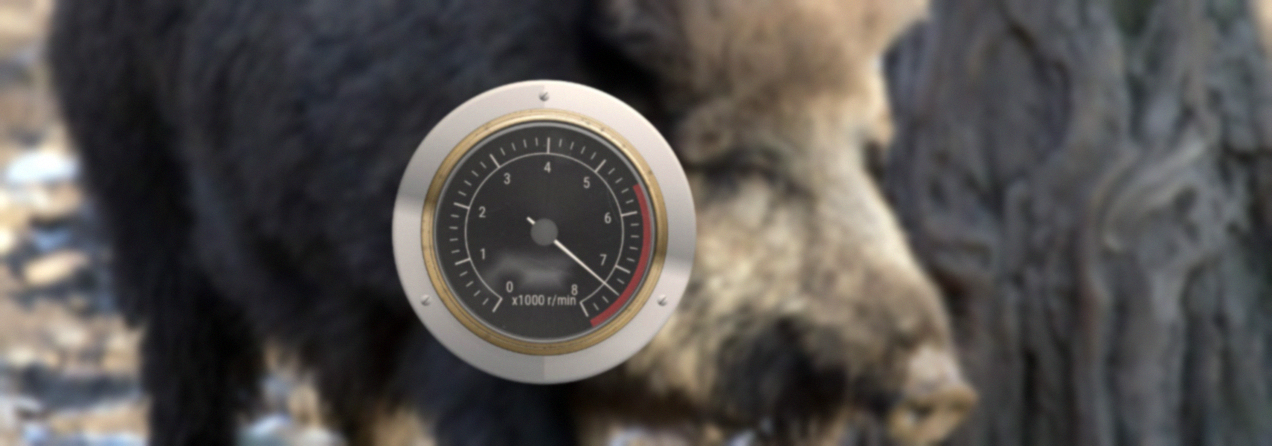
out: 7400 rpm
